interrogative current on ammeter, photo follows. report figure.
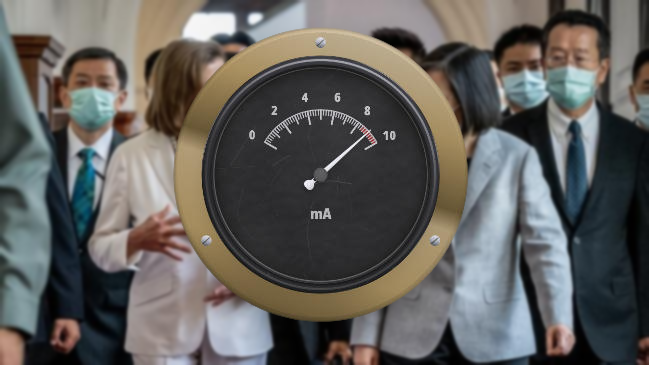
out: 9 mA
